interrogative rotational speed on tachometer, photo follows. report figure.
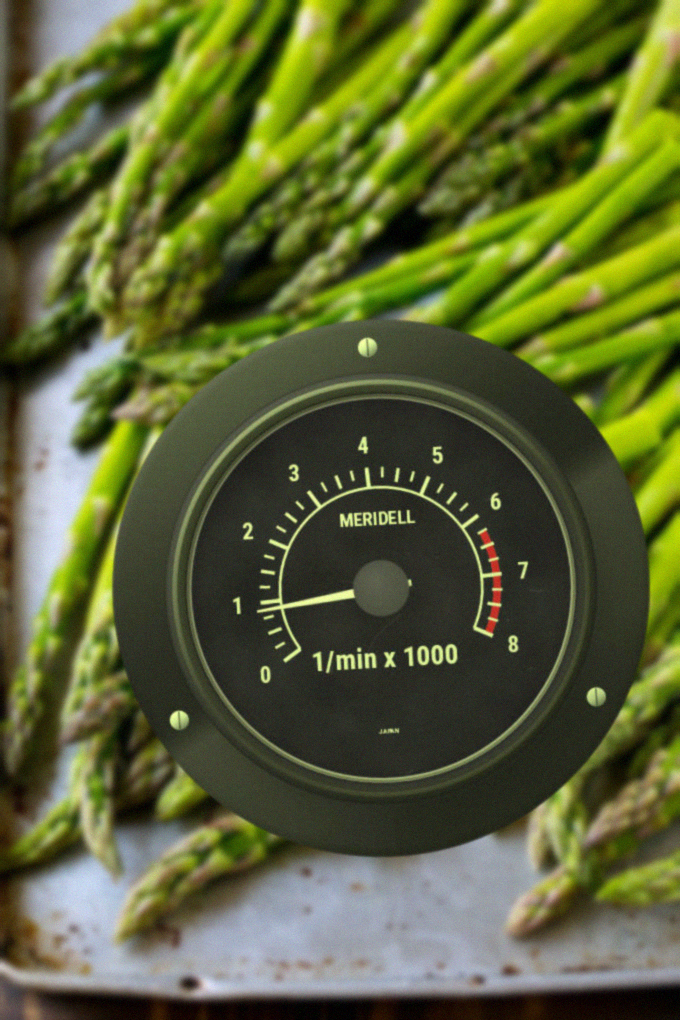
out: 875 rpm
